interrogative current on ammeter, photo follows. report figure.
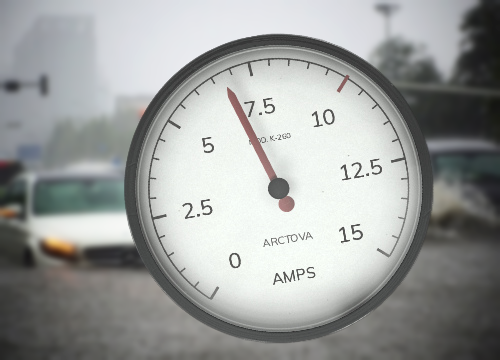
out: 6.75 A
